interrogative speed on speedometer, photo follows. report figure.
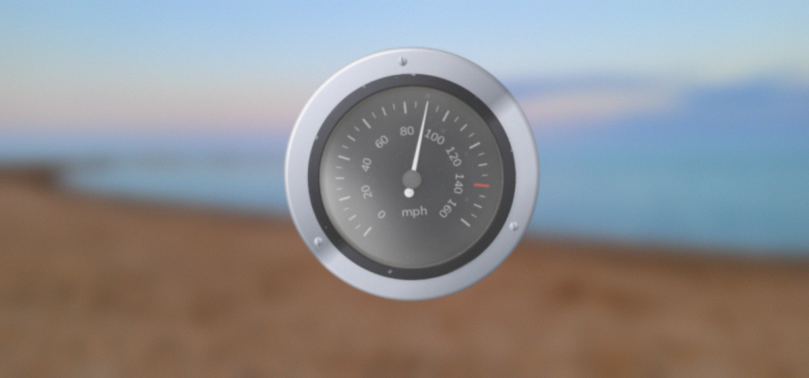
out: 90 mph
